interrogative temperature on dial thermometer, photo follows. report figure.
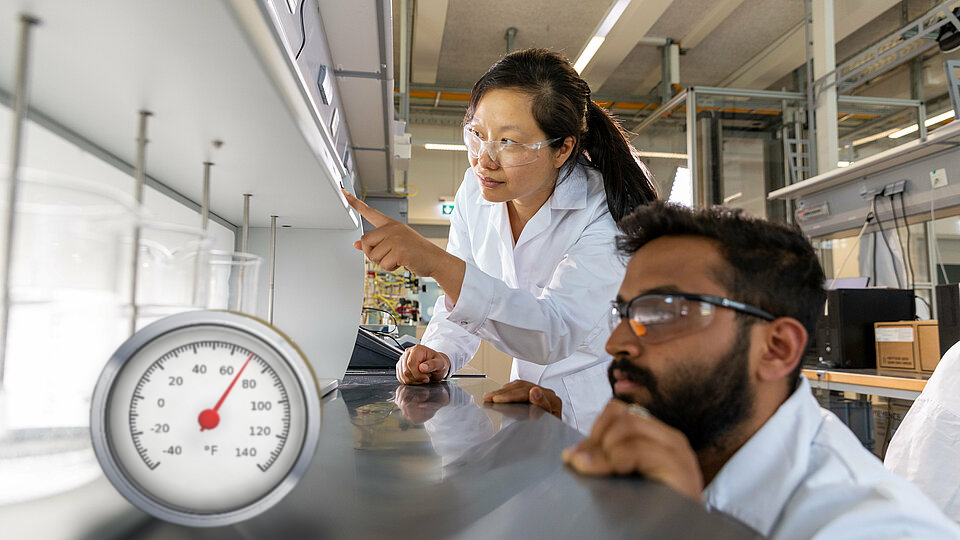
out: 70 °F
